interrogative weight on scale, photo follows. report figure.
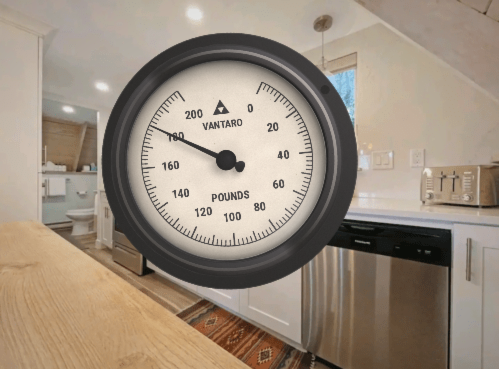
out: 180 lb
